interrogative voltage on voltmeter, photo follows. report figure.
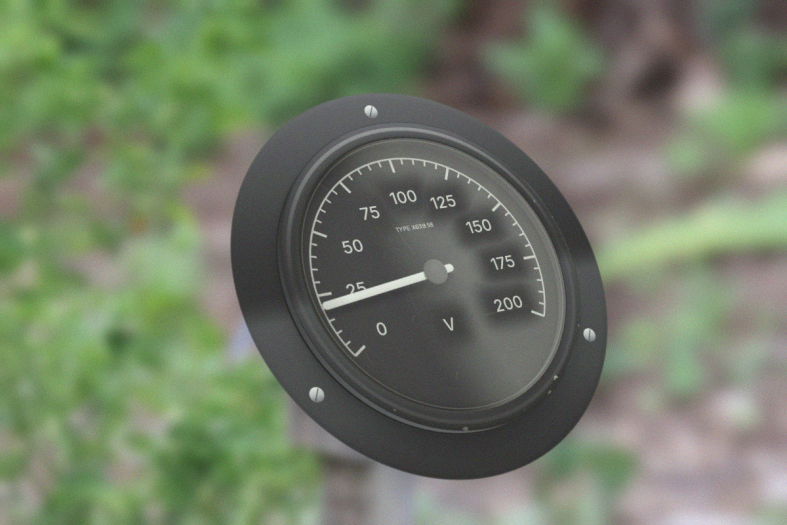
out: 20 V
